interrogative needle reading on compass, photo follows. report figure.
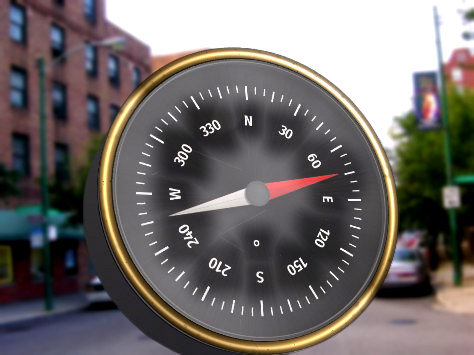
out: 75 °
